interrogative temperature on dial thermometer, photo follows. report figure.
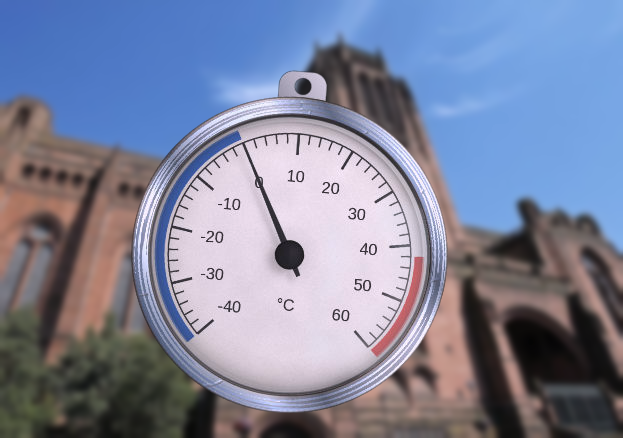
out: 0 °C
